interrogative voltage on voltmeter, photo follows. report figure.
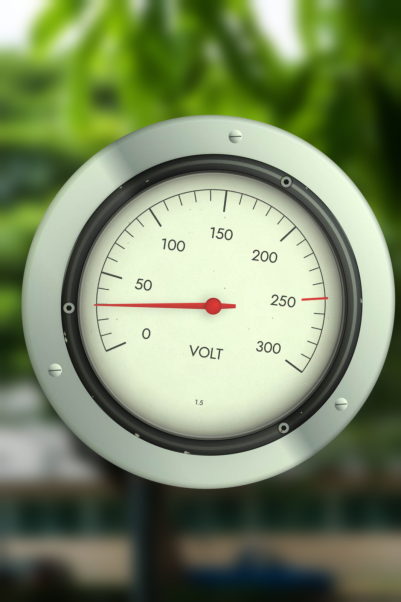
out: 30 V
